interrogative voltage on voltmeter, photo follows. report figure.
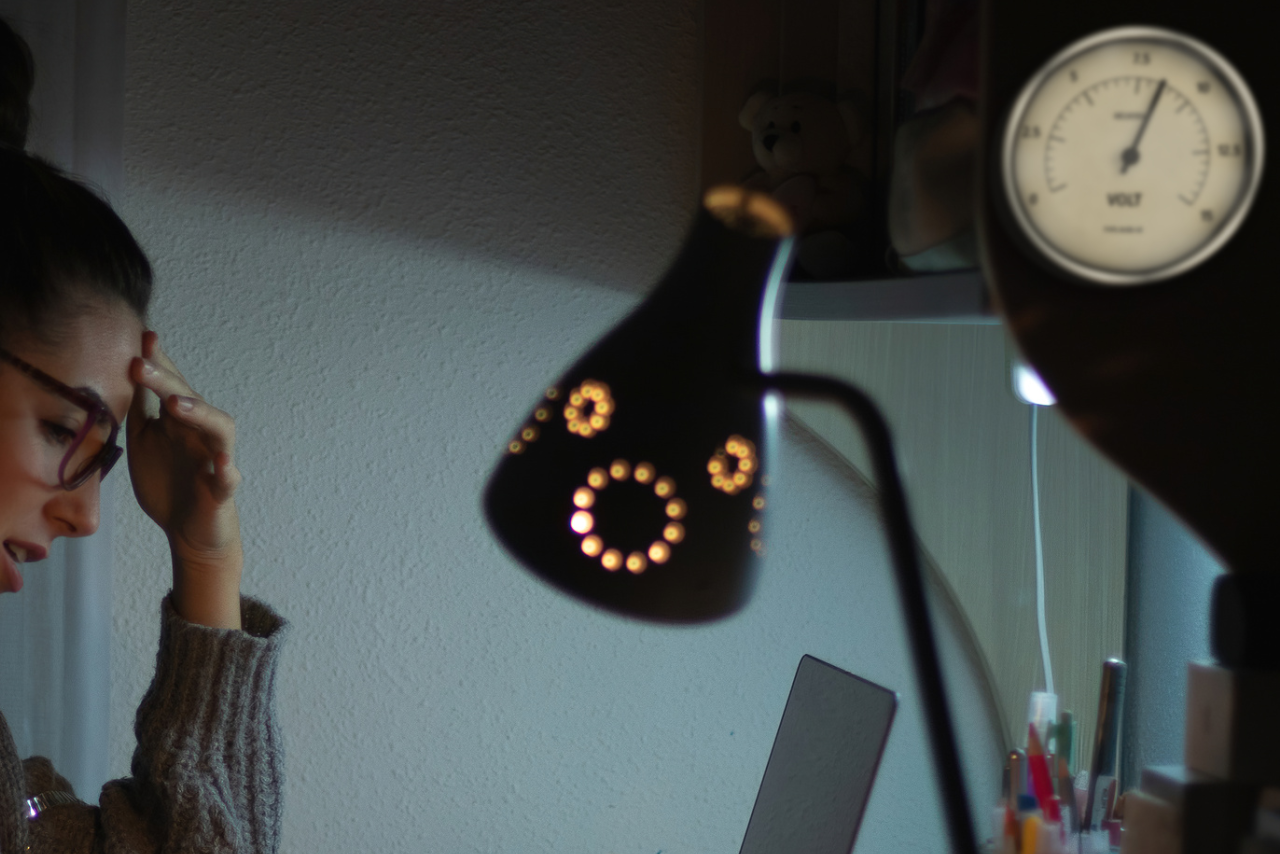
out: 8.5 V
